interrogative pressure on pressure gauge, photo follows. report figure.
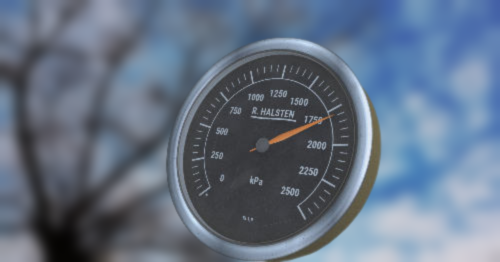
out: 1800 kPa
